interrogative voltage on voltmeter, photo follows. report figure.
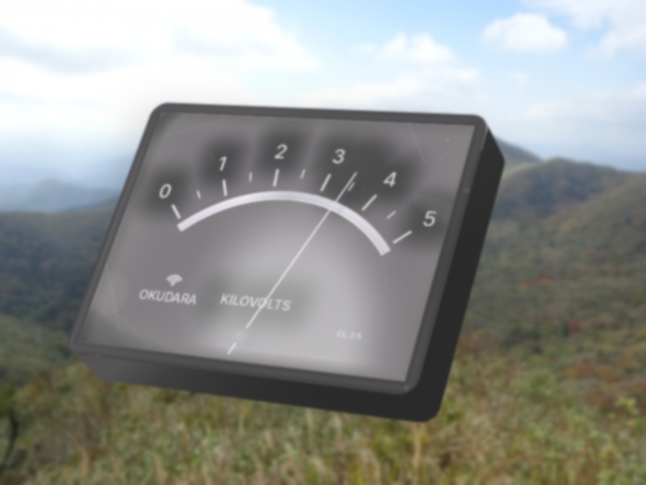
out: 3.5 kV
